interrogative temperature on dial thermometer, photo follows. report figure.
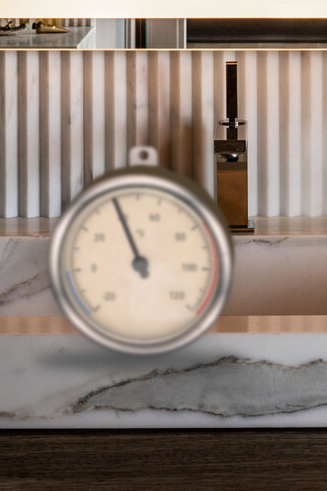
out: 40 °F
